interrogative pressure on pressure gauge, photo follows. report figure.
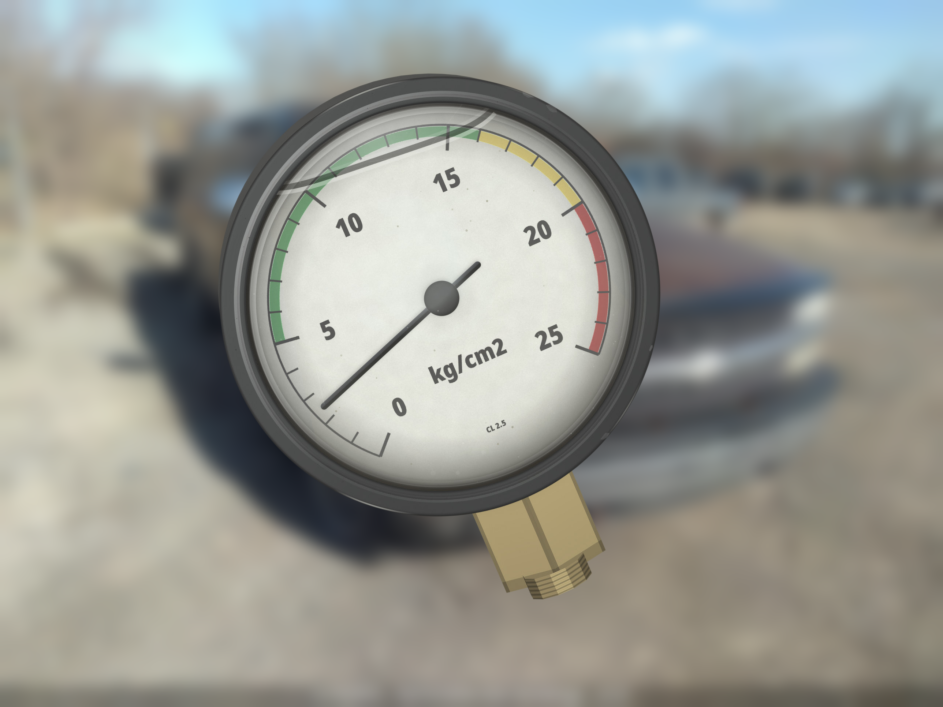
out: 2.5 kg/cm²
